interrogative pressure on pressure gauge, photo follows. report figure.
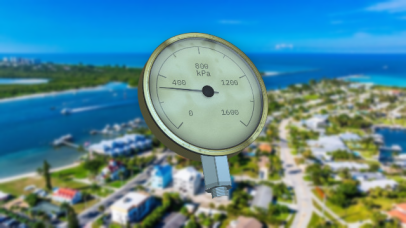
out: 300 kPa
